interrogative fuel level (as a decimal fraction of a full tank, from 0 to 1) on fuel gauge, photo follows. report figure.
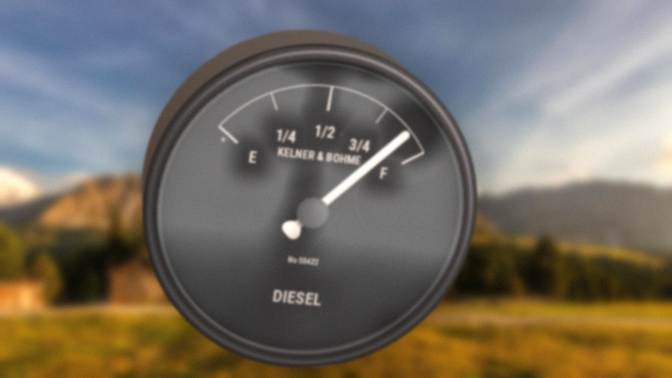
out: 0.875
